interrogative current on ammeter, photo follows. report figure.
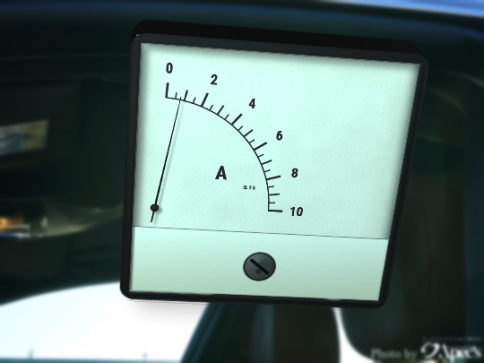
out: 0.75 A
